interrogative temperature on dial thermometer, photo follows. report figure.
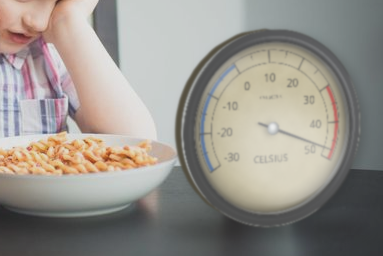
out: 47.5 °C
